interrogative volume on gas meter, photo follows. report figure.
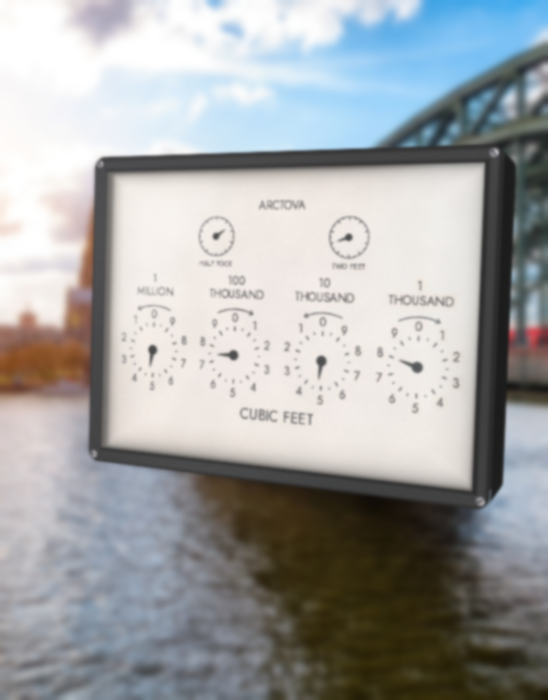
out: 474800 ft³
